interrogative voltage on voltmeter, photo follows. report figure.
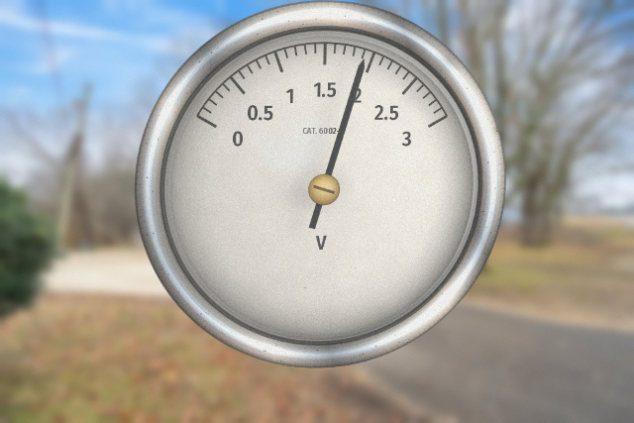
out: 1.9 V
